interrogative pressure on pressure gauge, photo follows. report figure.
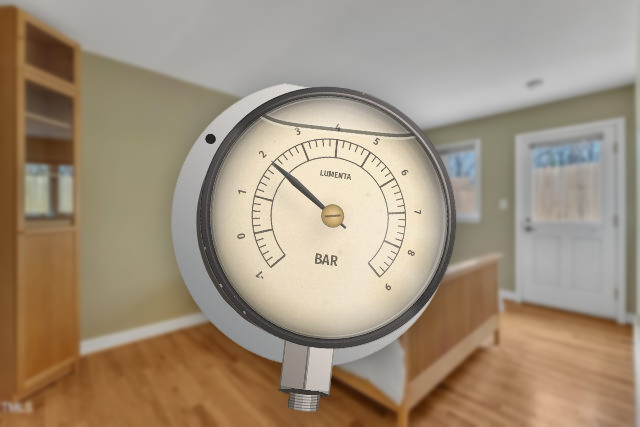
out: 2 bar
